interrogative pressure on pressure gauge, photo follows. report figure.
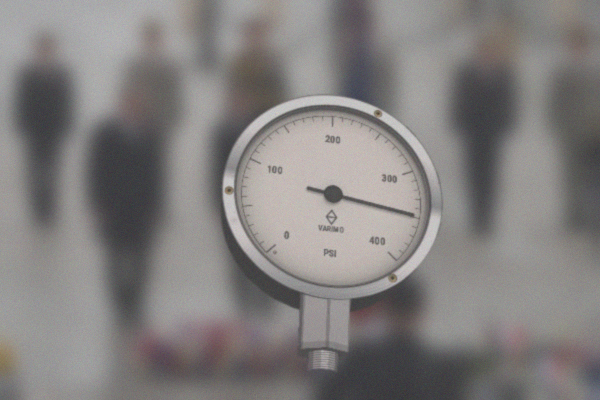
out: 350 psi
